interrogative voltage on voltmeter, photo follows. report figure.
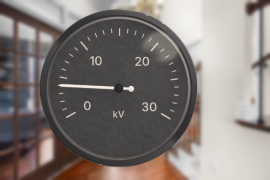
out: 4 kV
